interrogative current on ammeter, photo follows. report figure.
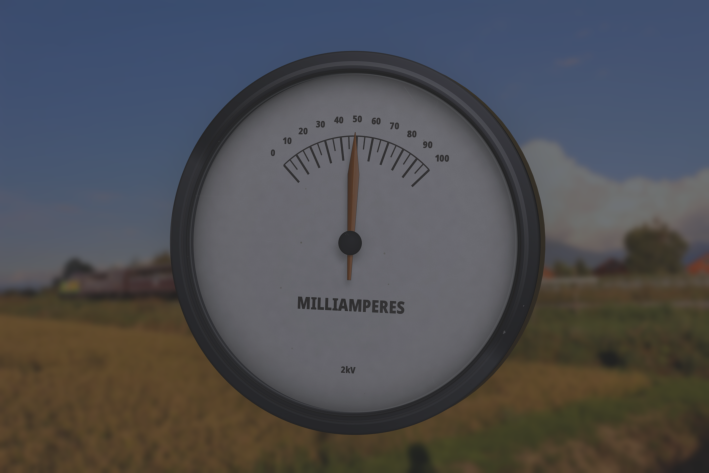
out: 50 mA
